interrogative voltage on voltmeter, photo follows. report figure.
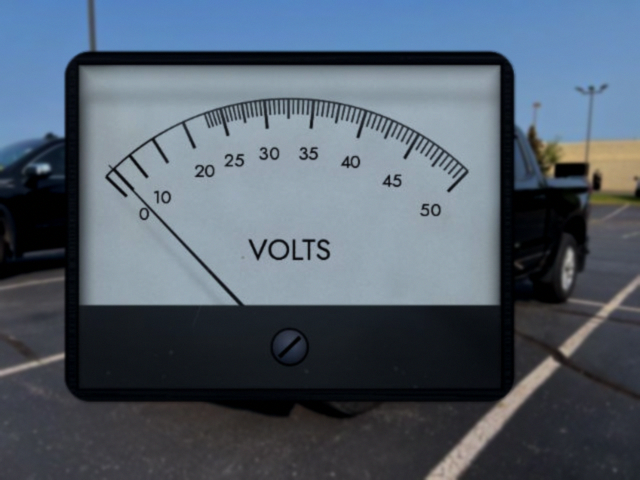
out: 5 V
